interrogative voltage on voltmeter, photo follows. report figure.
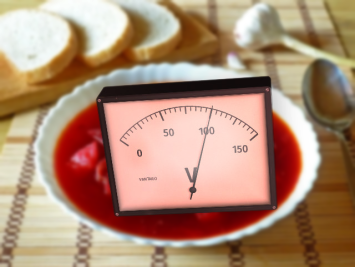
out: 100 V
